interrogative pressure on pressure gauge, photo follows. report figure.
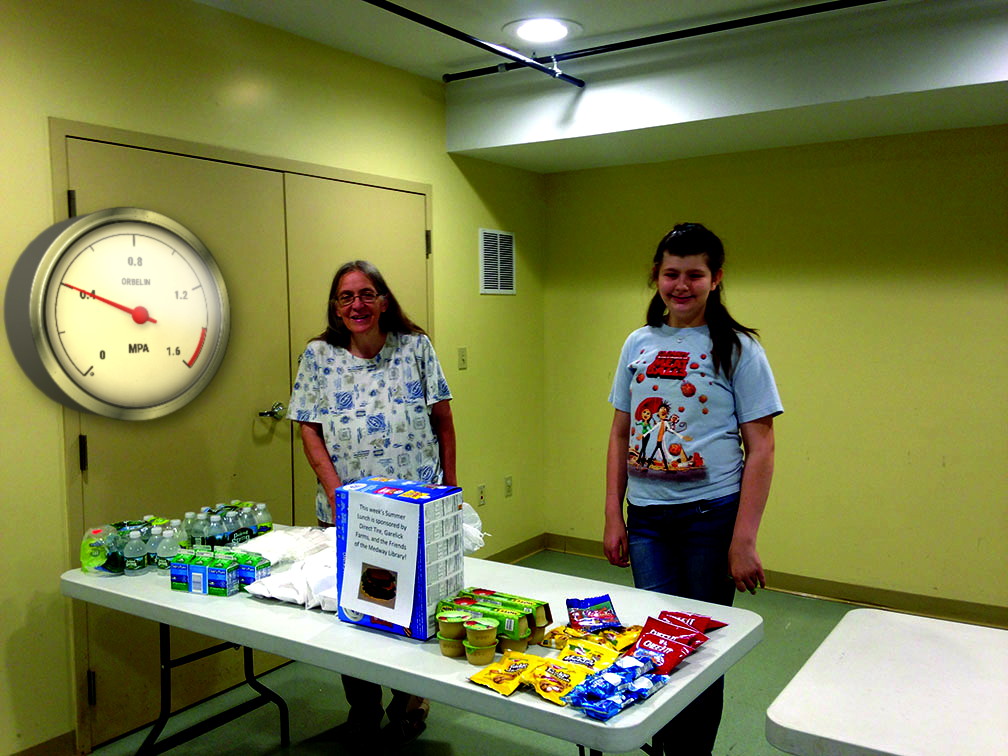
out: 0.4 MPa
